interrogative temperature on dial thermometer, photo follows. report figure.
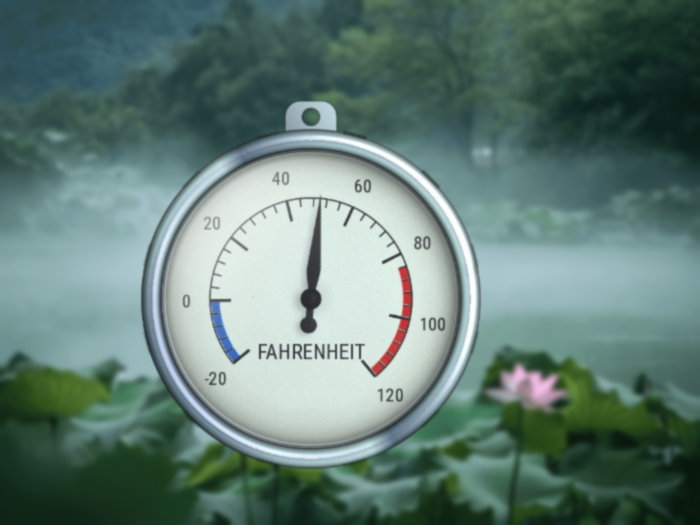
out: 50 °F
